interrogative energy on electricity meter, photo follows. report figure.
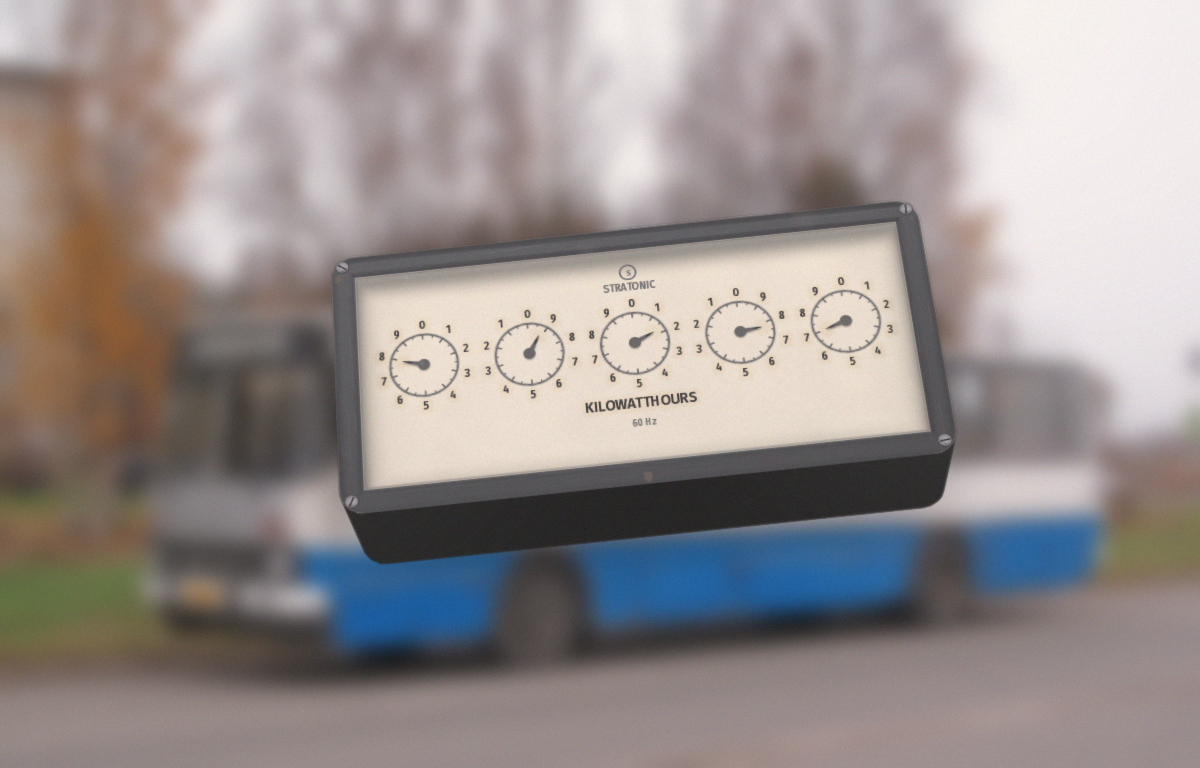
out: 79177 kWh
